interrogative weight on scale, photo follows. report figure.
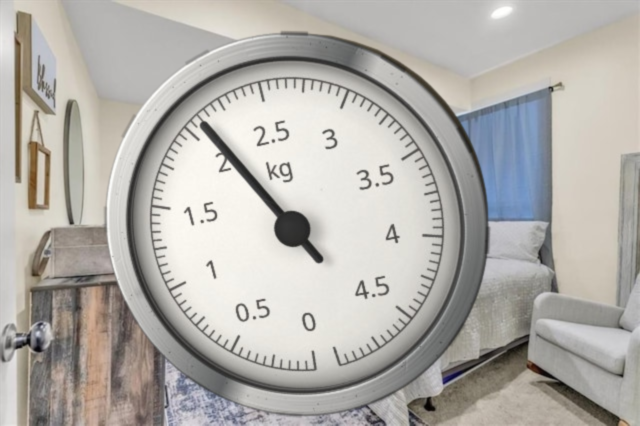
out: 2.1 kg
